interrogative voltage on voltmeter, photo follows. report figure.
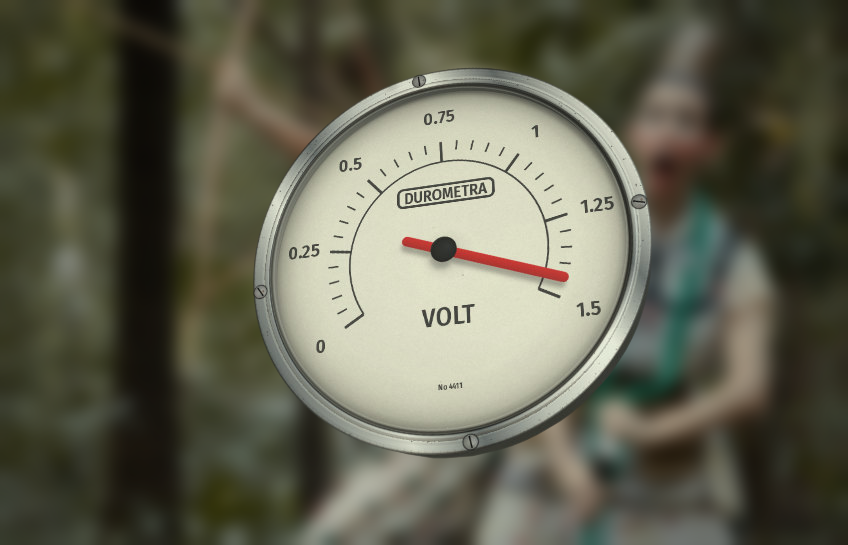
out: 1.45 V
